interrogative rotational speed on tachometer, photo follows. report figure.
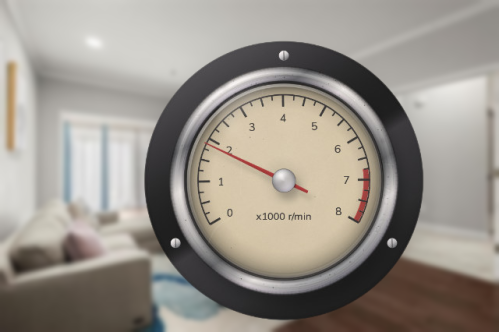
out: 1875 rpm
